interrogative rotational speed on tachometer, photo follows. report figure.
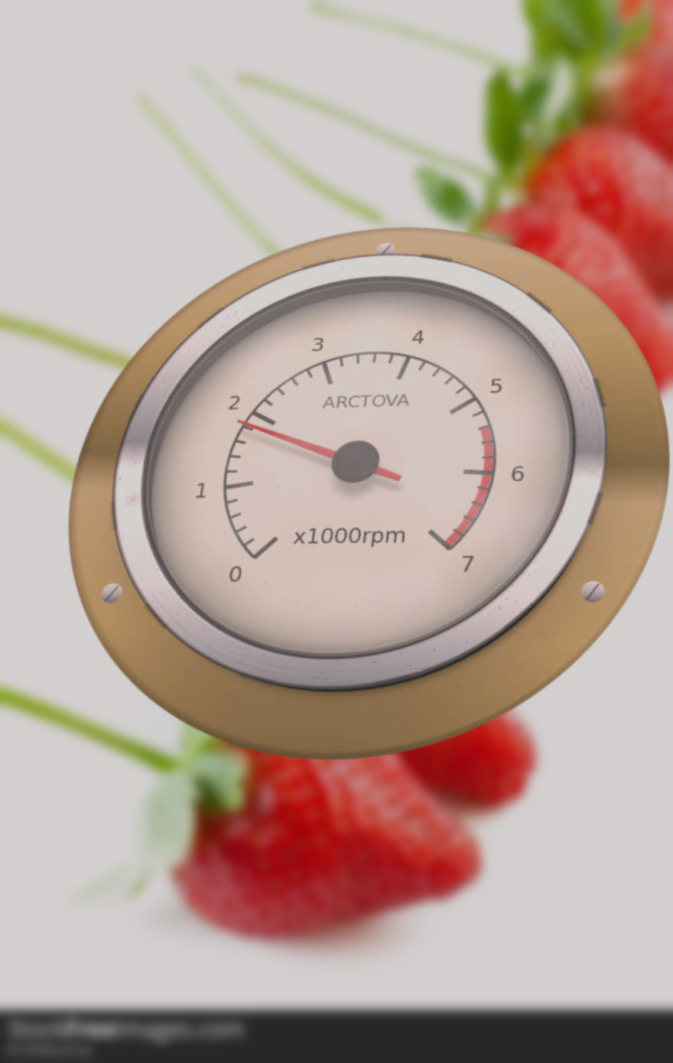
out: 1800 rpm
